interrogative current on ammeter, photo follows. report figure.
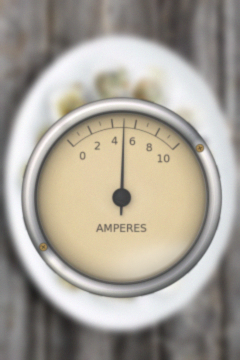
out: 5 A
